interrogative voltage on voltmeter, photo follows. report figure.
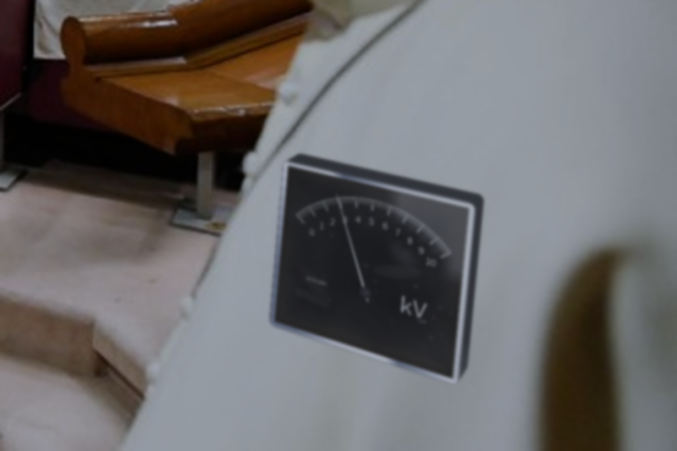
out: 3 kV
